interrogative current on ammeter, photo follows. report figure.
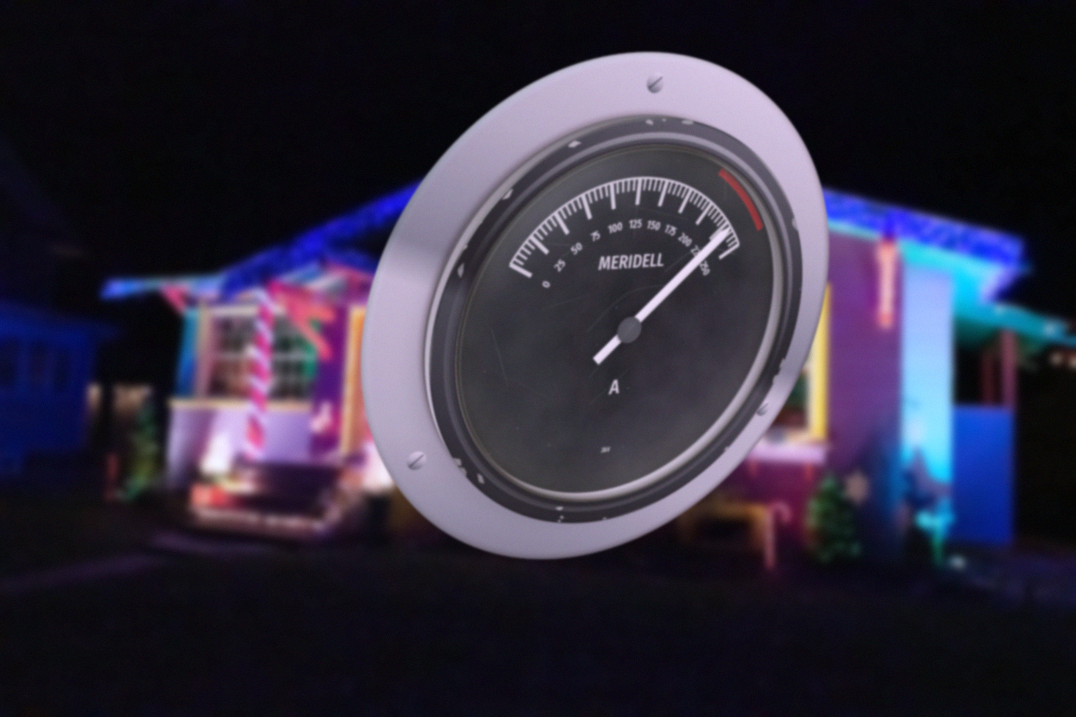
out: 225 A
